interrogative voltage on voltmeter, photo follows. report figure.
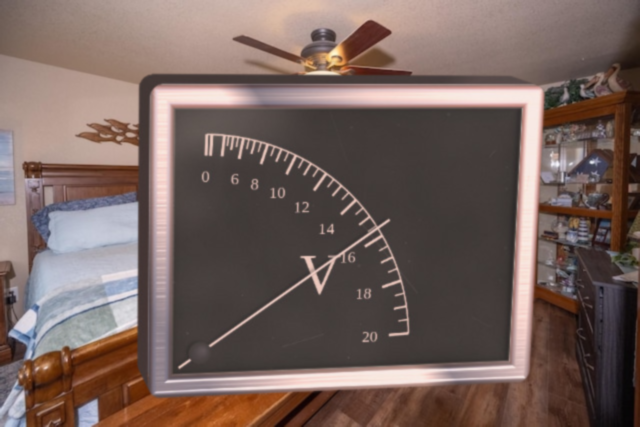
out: 15.5 V
